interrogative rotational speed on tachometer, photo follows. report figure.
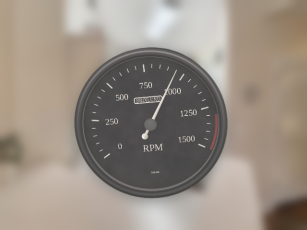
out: 950 rpm
